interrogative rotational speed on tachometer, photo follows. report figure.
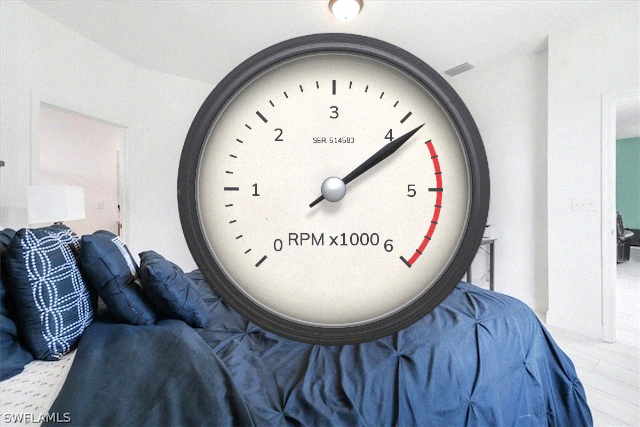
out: 4200 rpm
